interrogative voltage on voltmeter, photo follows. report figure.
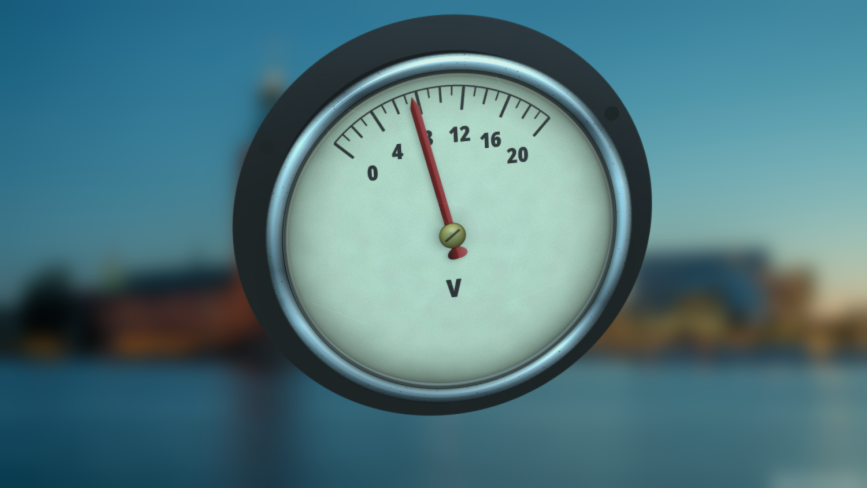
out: 7.5 V
